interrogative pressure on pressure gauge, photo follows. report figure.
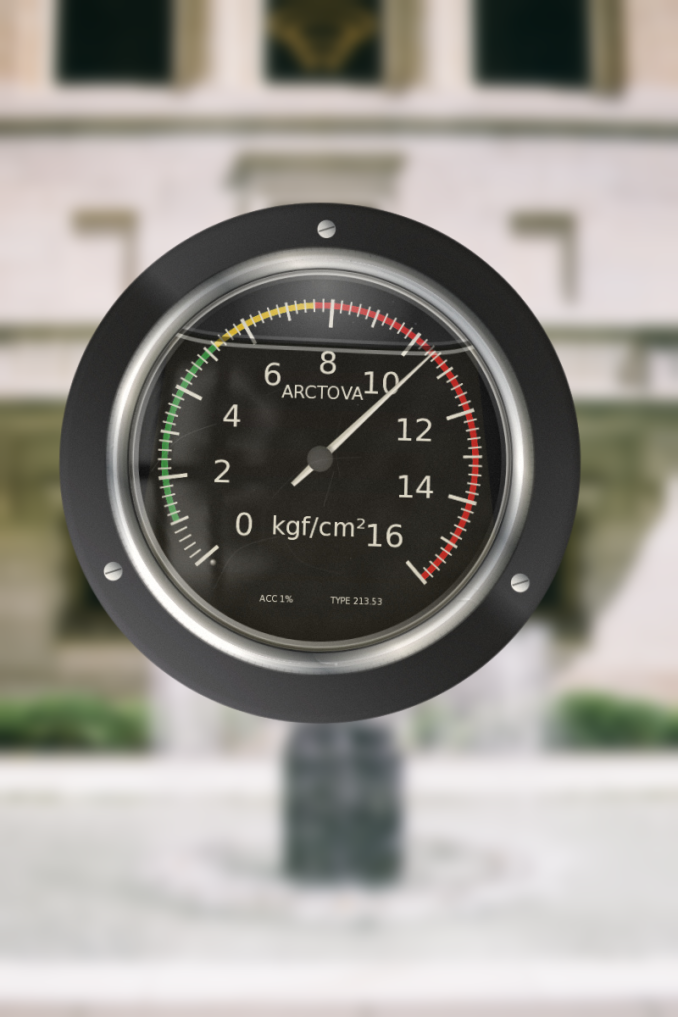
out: 10.5 kg/cm²
